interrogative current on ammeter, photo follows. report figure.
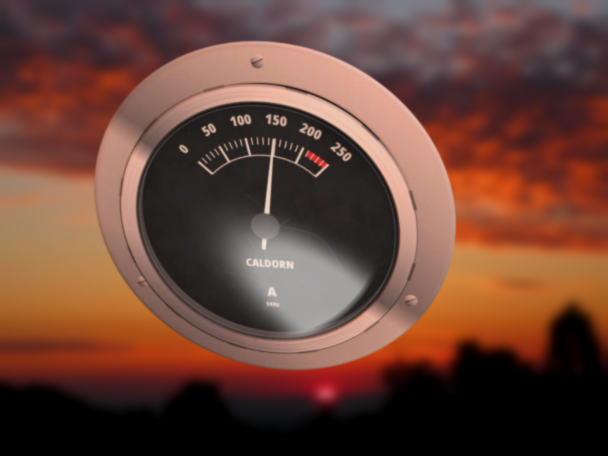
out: 150 A
